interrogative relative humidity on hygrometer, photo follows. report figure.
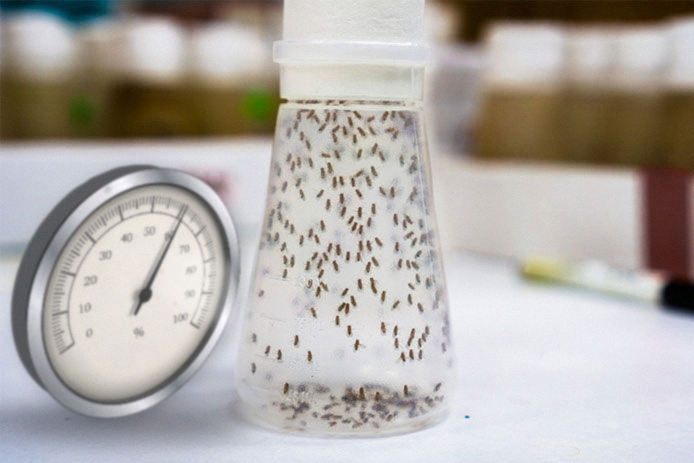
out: 60 %
